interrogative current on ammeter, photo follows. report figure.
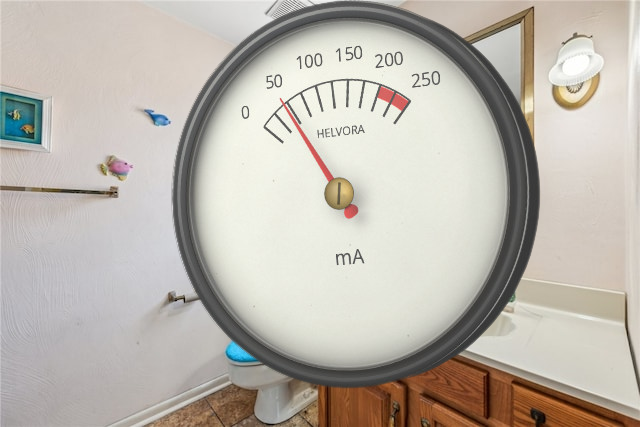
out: 50 mA
